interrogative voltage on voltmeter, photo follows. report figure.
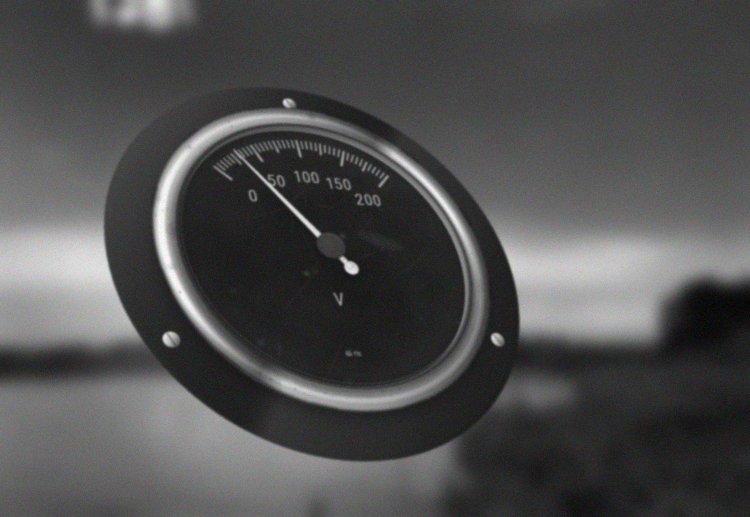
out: 25 V
